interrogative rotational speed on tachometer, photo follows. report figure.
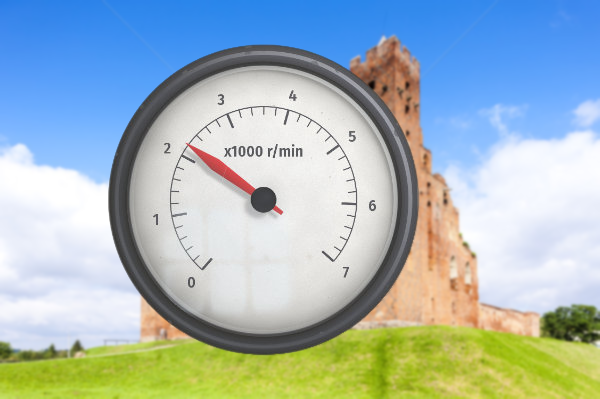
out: 2200 rpm
